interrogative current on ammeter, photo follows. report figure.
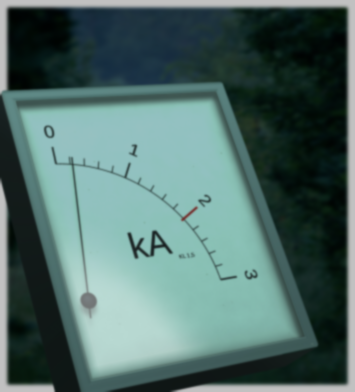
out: 0.2 kA
